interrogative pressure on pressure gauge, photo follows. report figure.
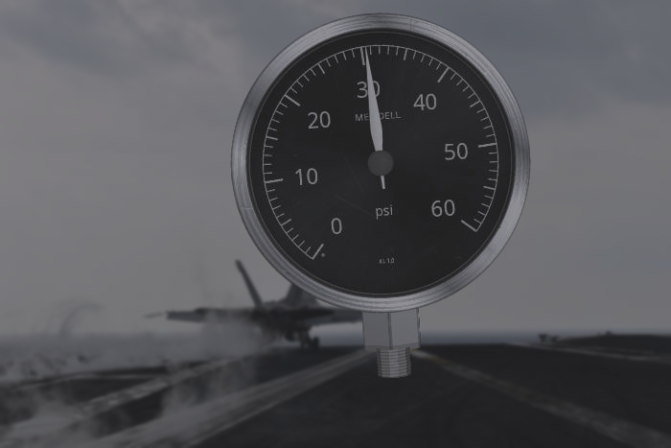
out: 30.5 psi
